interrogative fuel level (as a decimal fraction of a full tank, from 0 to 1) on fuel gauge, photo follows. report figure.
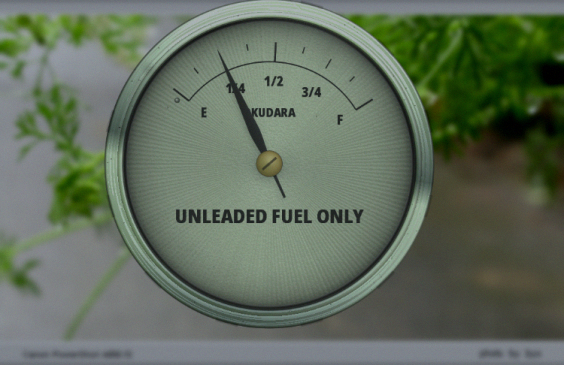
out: 0.25
